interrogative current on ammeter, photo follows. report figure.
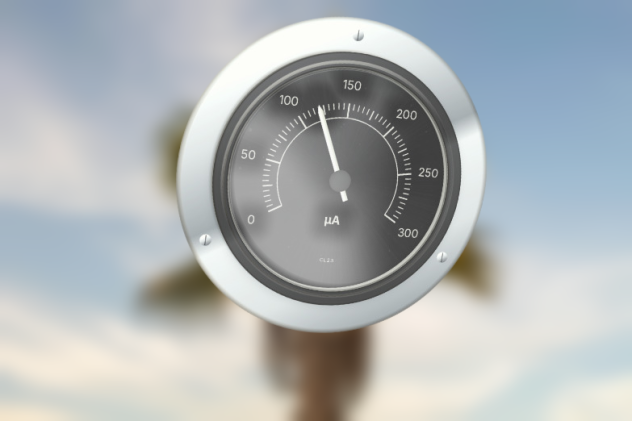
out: 120 µA
